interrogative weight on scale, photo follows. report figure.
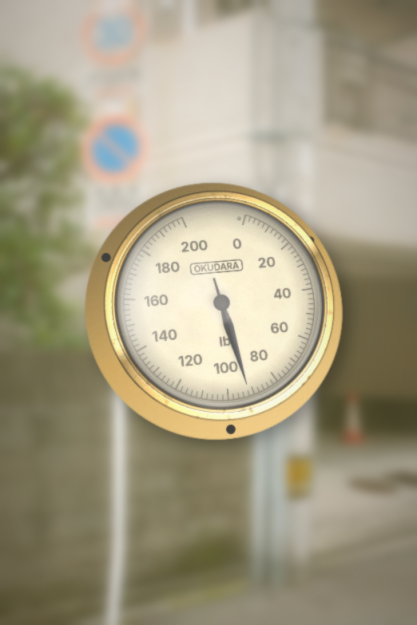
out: 92 lb
